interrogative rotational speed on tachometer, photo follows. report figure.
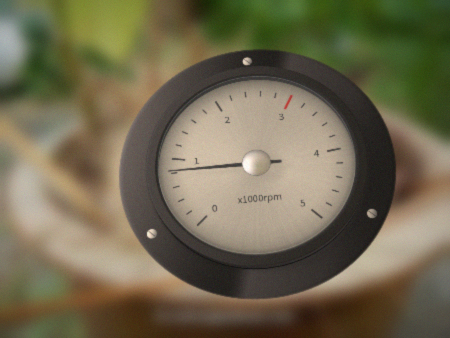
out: 800 rpm
